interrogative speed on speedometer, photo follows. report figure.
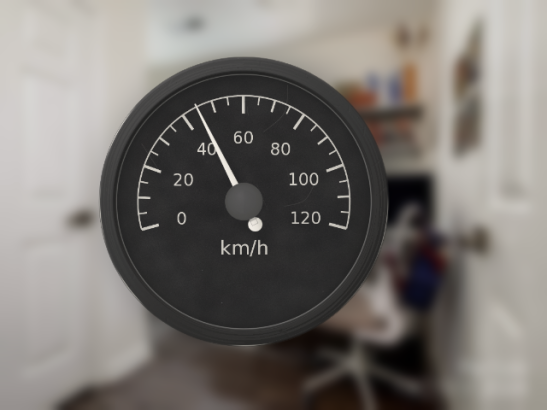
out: 45 km/h
